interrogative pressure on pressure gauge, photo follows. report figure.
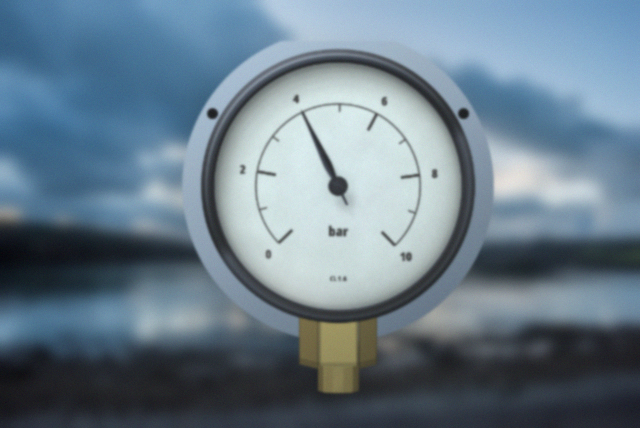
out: 4 bar
